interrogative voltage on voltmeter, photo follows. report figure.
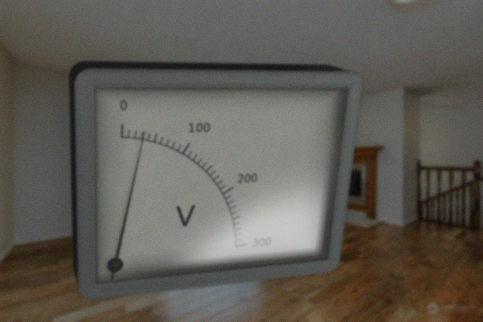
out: 30 V
